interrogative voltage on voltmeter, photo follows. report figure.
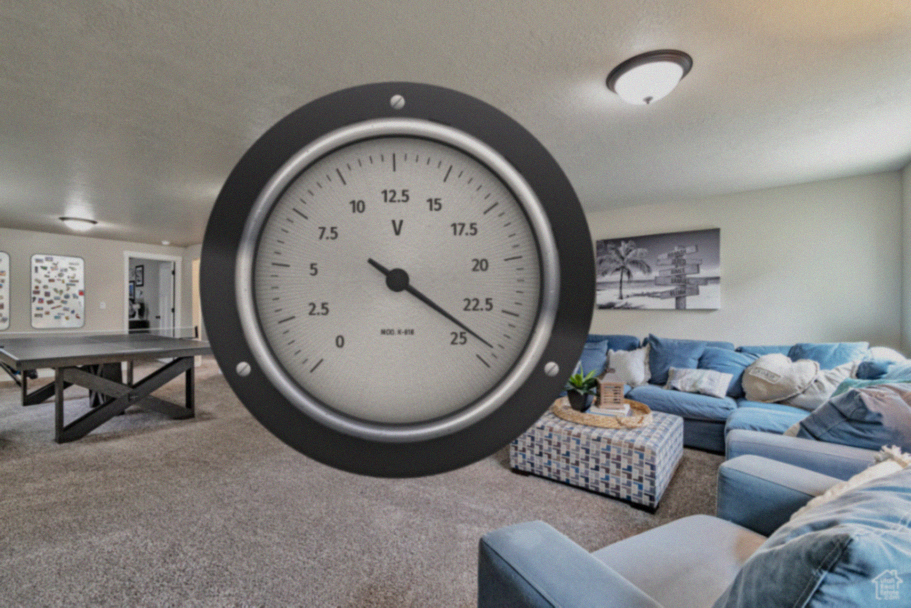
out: 24.25 V
